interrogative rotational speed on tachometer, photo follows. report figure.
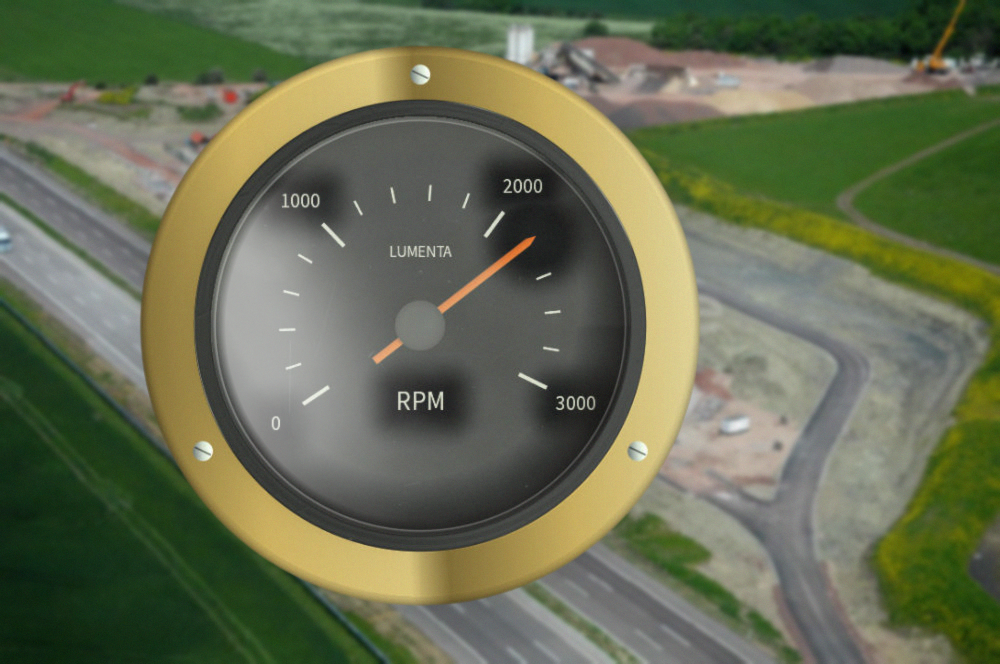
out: 2200 rpm
